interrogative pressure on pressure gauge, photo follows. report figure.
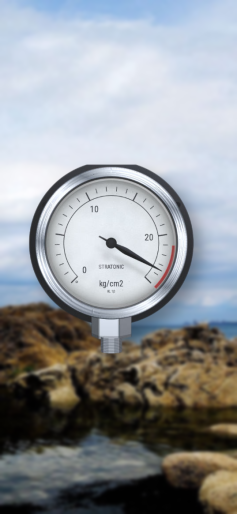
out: 23.5 kg/cm²
